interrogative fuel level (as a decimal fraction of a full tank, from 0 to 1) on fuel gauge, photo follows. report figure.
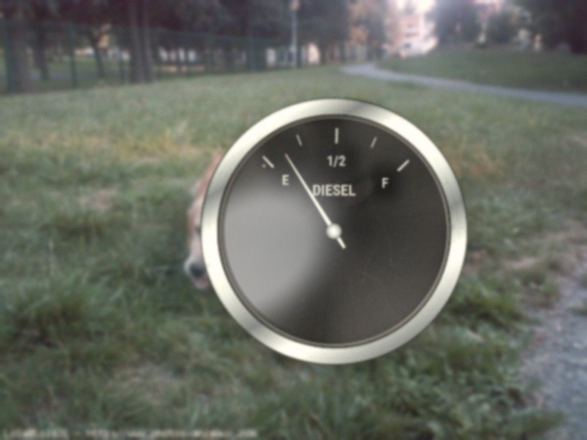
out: 0.125
